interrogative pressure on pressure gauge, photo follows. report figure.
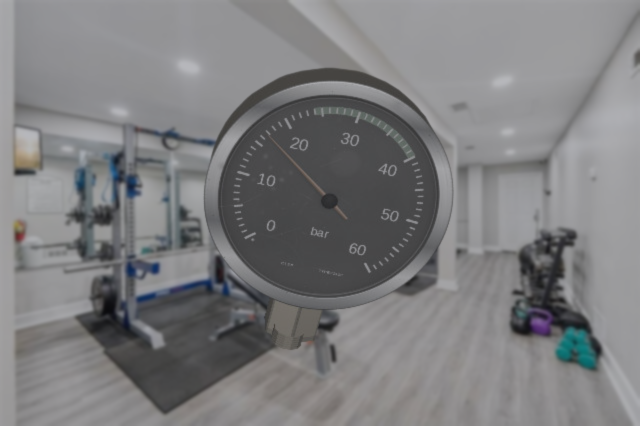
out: 17 bar
